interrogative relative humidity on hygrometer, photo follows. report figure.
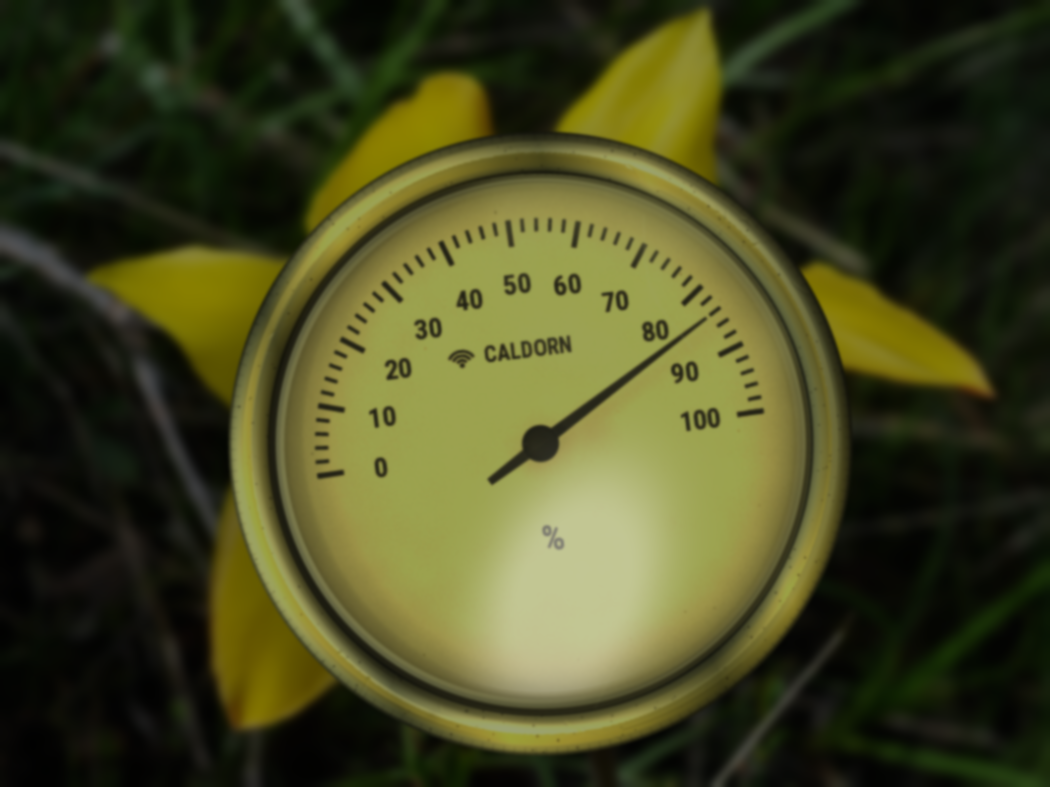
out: 84 %
